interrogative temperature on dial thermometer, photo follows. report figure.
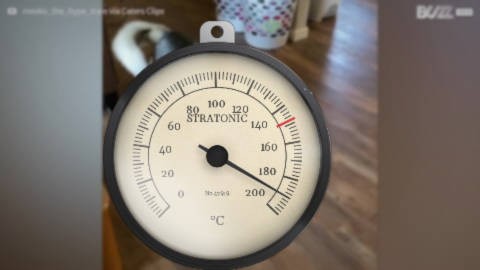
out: 190 °C
